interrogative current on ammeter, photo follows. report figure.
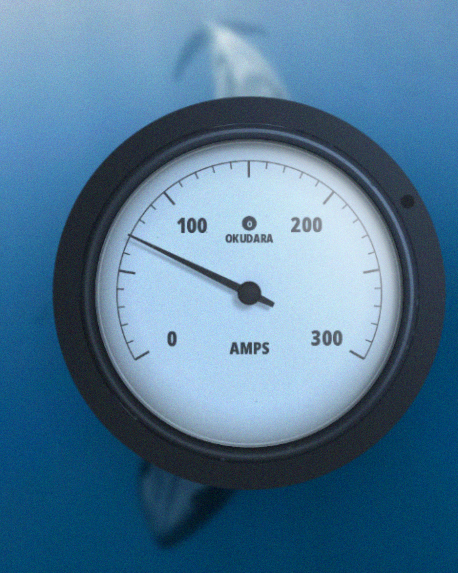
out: 70 A
